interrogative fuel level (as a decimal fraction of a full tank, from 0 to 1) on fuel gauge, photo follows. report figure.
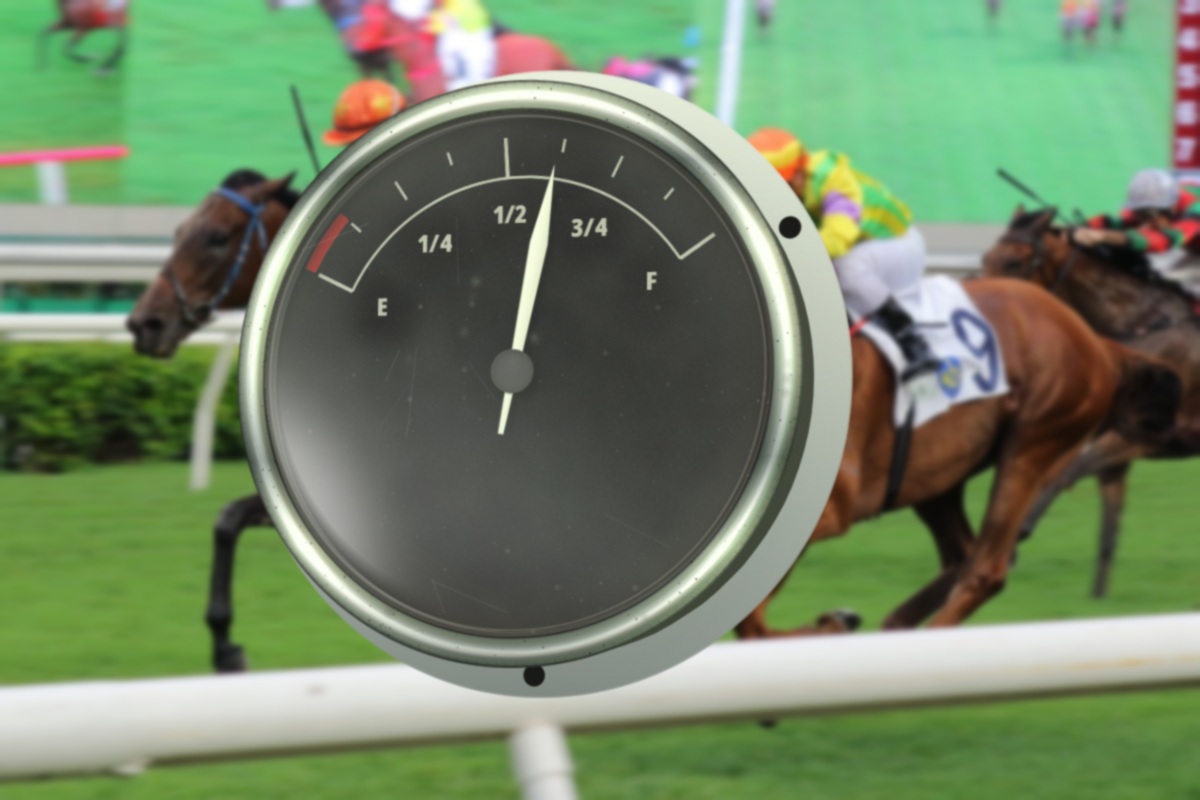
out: 0.625
